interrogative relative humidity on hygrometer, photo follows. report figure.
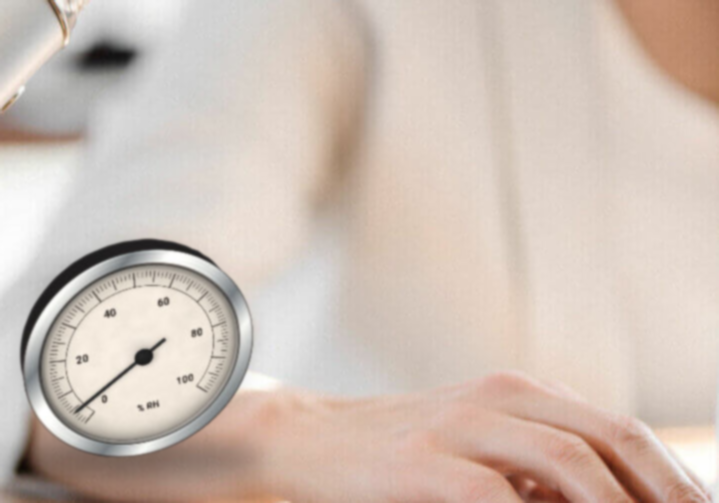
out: 5 %
